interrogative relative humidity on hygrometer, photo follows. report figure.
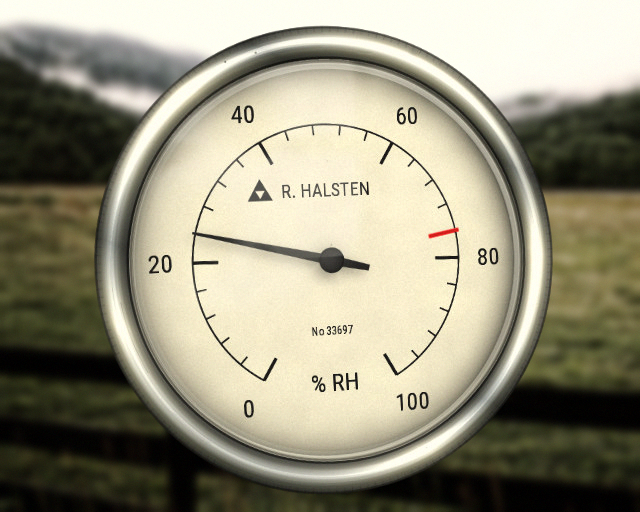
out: 24 %
